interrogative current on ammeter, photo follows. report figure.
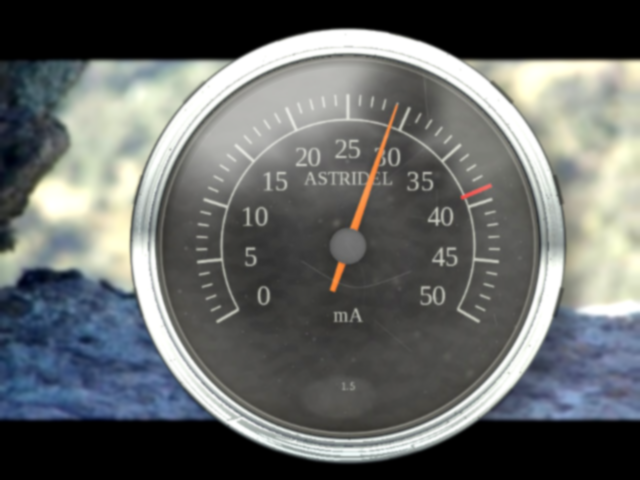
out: 29 mA
